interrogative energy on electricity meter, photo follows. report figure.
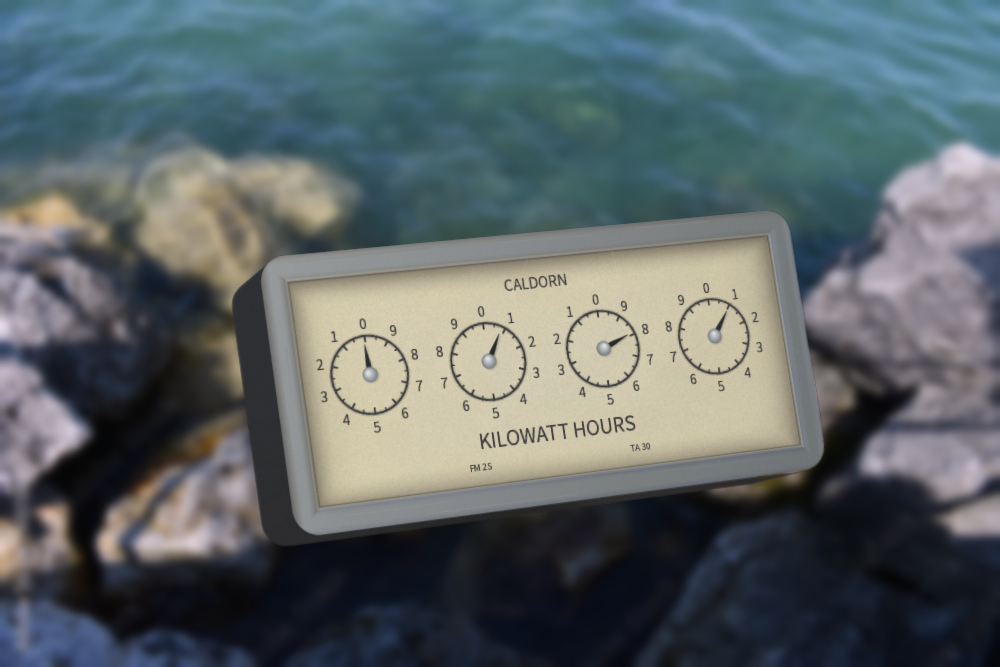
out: 81 kWh
